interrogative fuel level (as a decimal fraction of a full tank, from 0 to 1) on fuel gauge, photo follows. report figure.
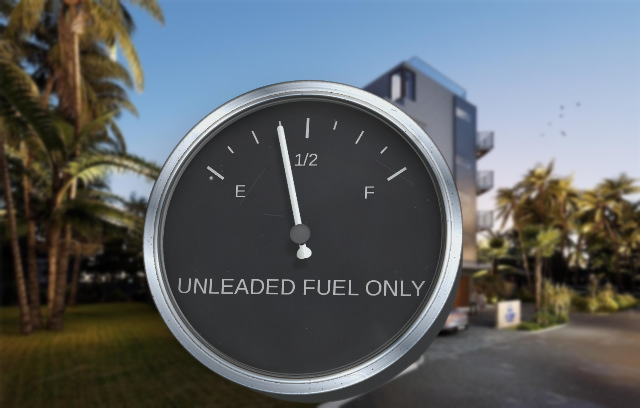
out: 0.375
